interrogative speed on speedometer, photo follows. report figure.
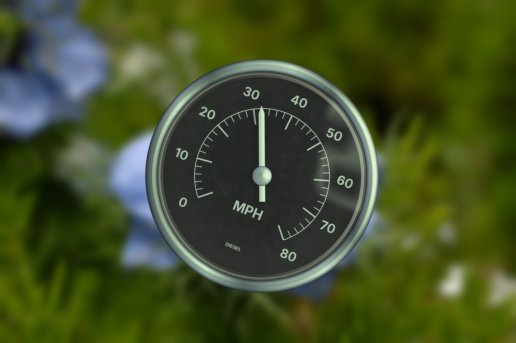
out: 32 mph
